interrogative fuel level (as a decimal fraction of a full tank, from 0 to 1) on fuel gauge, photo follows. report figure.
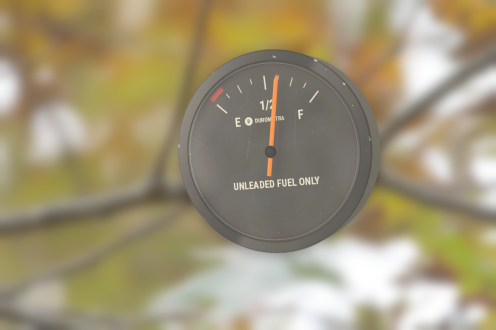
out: 0.625
